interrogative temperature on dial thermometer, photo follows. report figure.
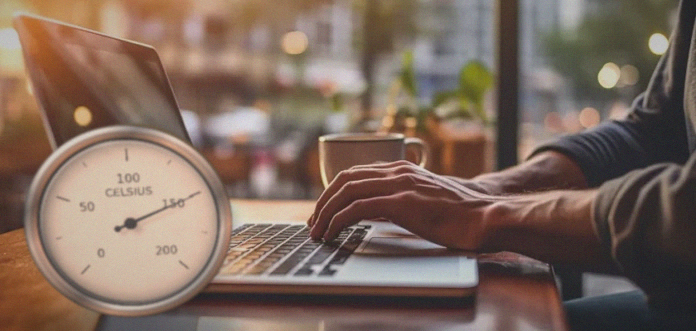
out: 150 °C
